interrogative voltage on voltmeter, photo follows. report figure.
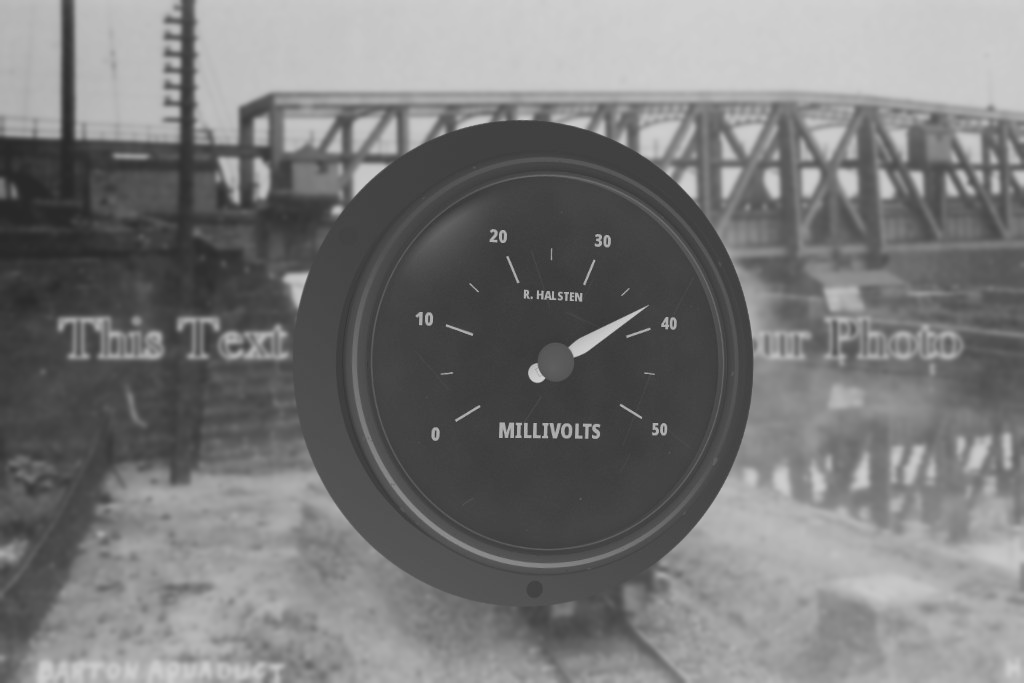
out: 37.5 mV
